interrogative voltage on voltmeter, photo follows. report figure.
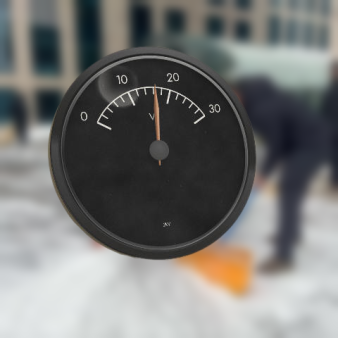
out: 16 V
